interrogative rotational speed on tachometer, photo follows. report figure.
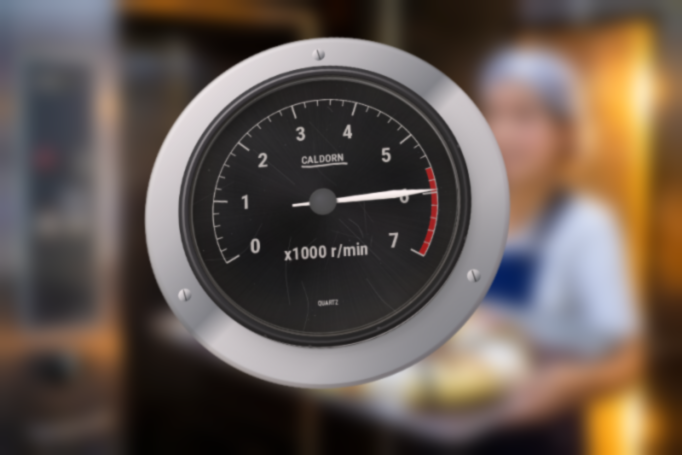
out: 6000 rpm
